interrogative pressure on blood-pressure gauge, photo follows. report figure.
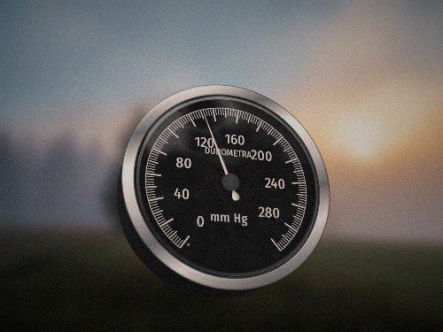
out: 130 mmHg
